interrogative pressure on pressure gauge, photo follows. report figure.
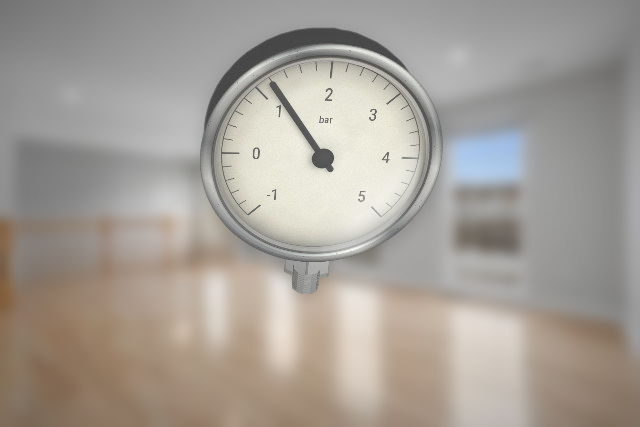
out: 1.2 bar
